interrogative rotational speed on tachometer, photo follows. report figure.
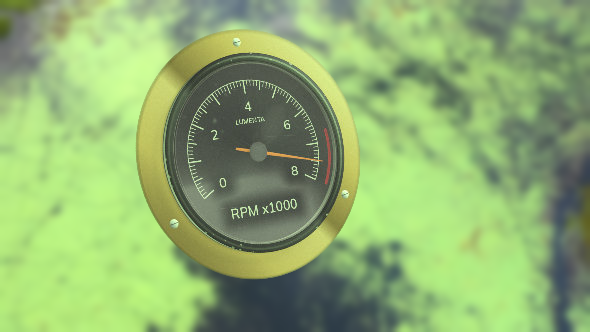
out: 7500 rpm
